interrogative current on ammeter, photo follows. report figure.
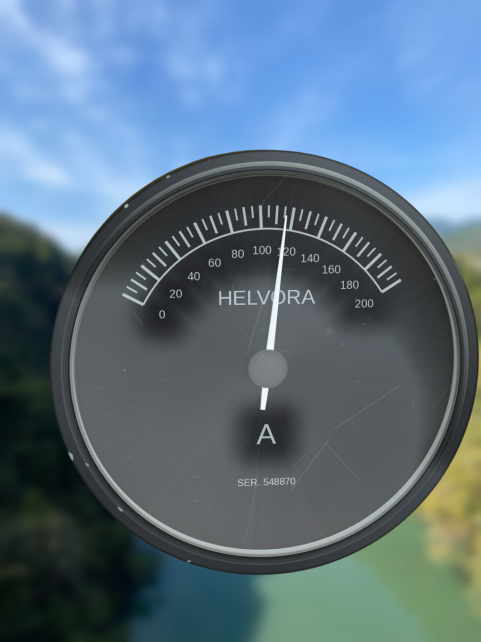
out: 115 A
